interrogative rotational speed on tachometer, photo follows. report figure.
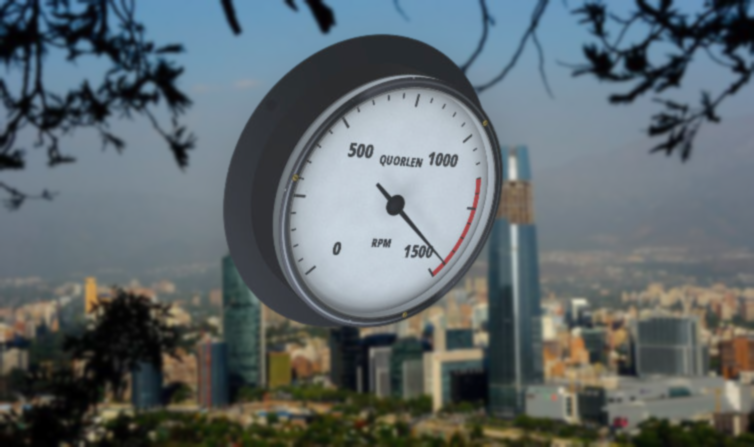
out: 1450 rpm
